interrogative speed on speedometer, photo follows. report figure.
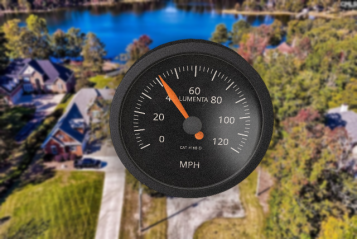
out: 42 mph
